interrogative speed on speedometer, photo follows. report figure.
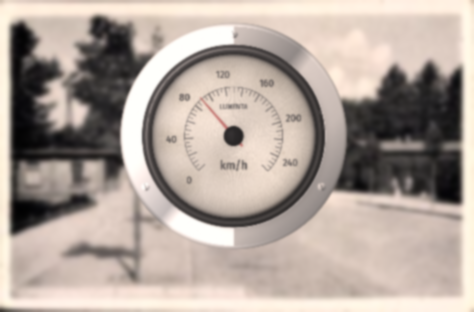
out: 90 km/h
